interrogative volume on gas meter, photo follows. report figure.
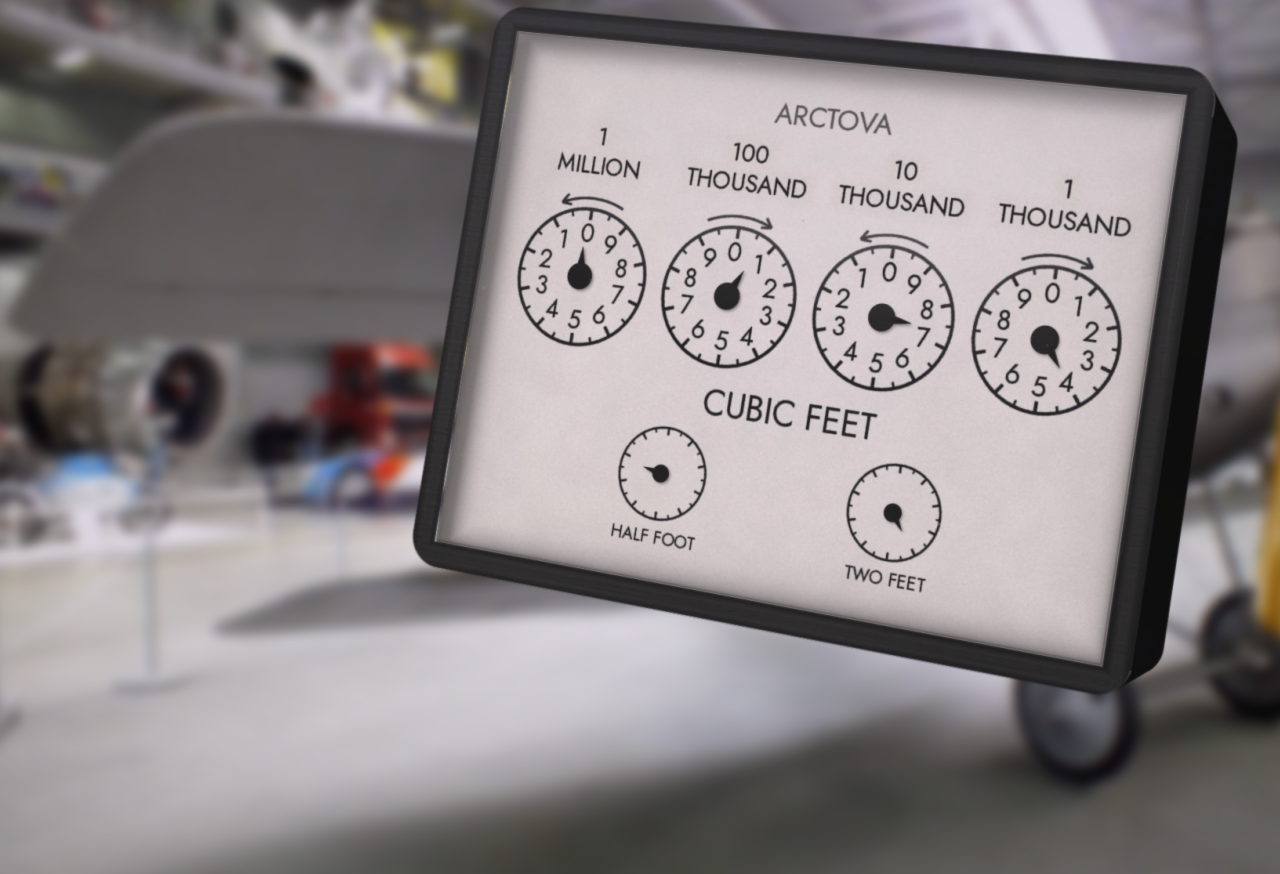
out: 7400 ft³
